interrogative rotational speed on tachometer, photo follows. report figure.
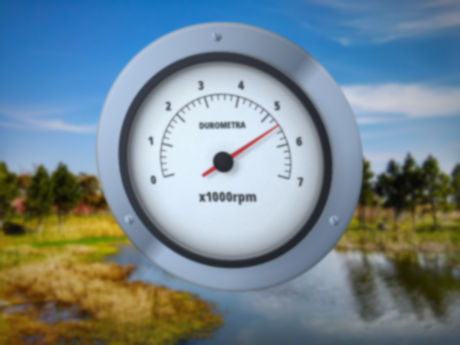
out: 5400 rpm
